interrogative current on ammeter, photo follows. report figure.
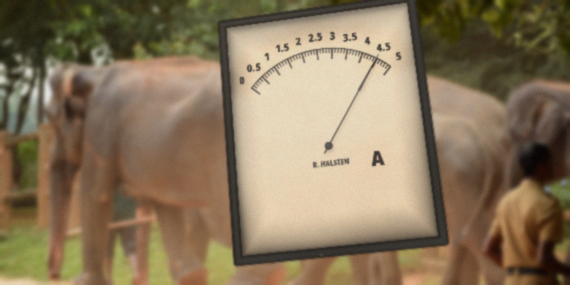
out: 4.5 A
